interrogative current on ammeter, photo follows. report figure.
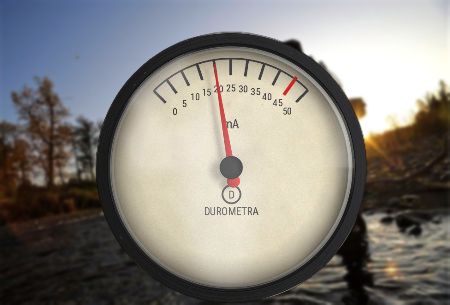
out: 20 mA
